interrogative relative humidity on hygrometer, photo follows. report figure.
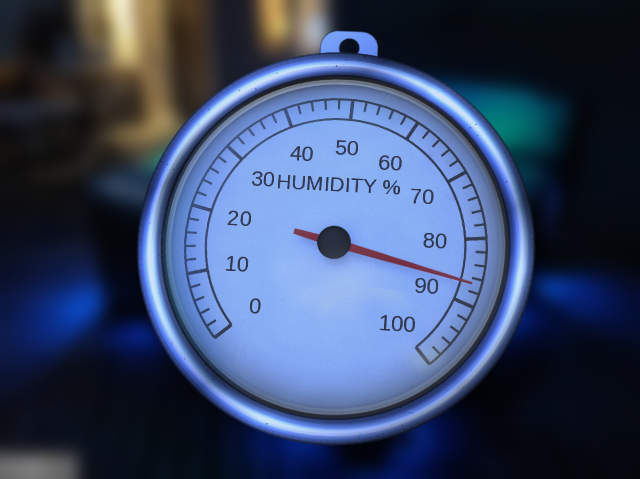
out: 87 %
